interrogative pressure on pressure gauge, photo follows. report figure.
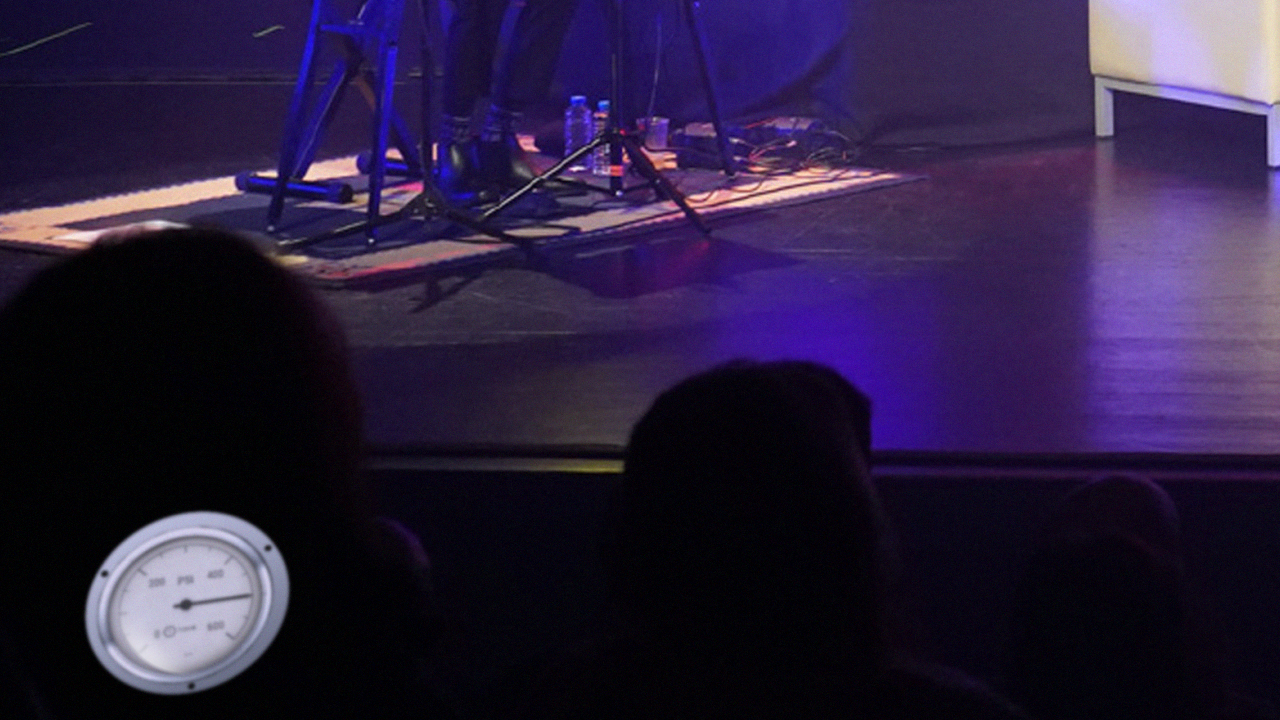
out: 500 psi
